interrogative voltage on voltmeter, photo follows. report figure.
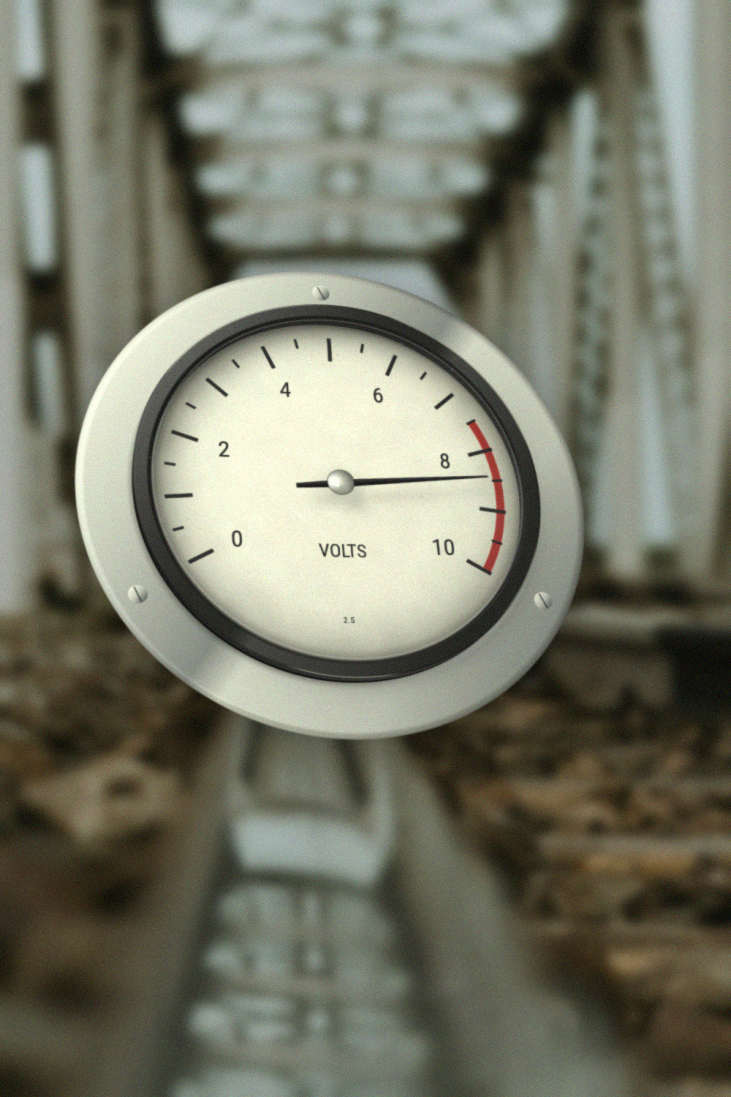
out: 8.5 V
